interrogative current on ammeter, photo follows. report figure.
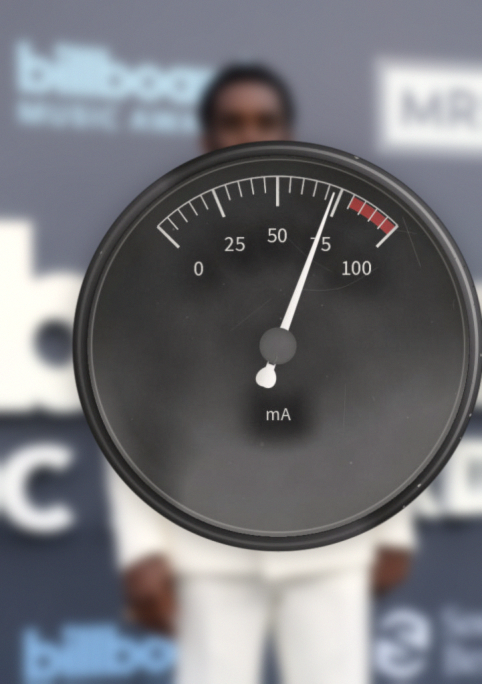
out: 72.5 mA
